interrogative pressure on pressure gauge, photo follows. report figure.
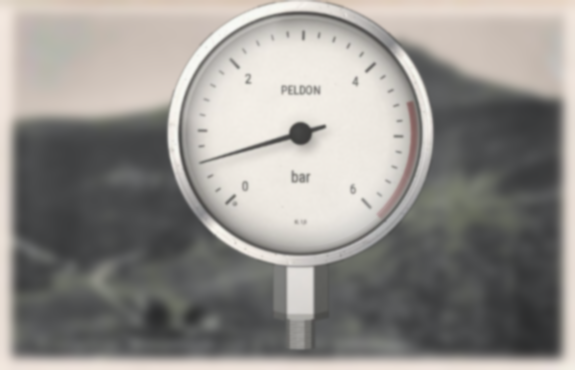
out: 0.6 bar
